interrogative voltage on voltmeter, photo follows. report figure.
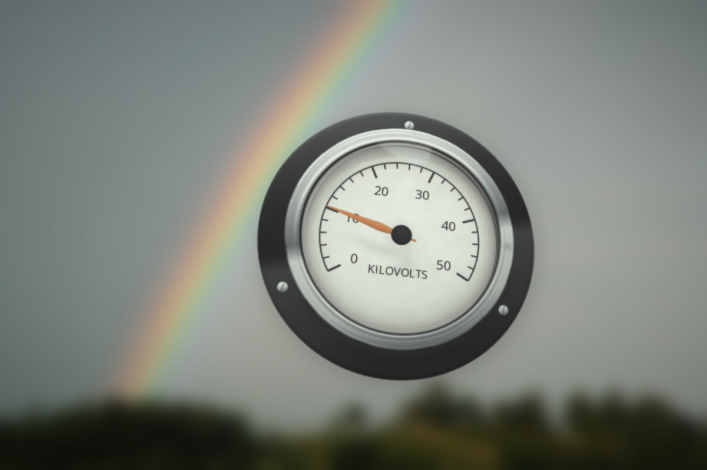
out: 10 kV
